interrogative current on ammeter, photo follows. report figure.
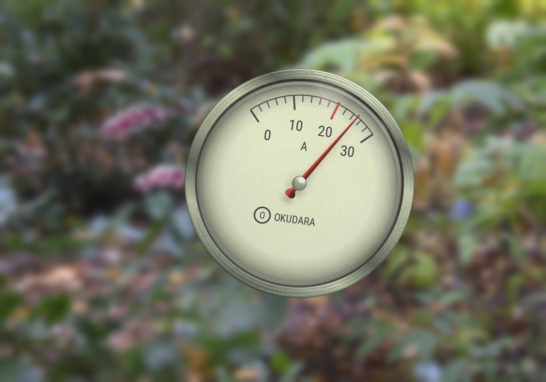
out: 25 A
